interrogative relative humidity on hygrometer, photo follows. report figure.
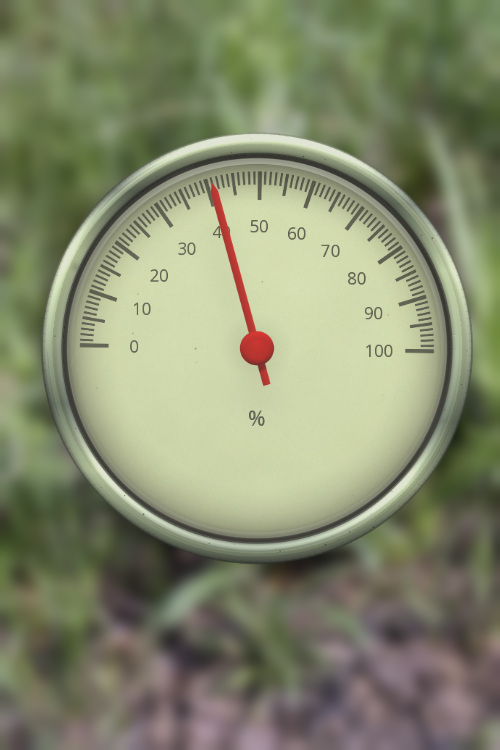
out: 41 %
